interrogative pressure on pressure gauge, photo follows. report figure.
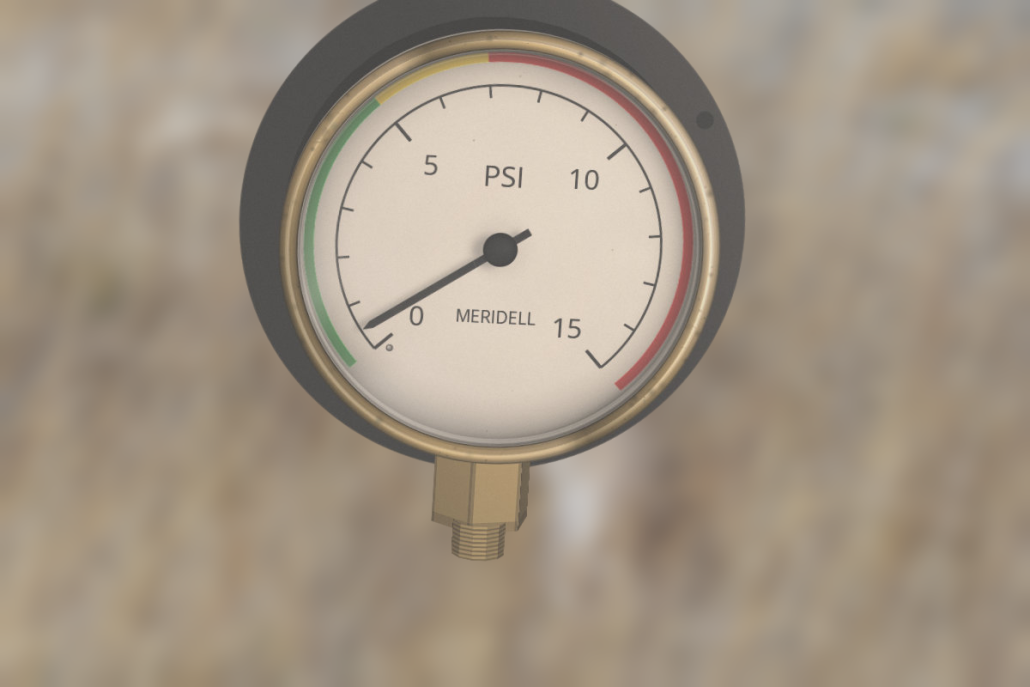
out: 0.5 psi
